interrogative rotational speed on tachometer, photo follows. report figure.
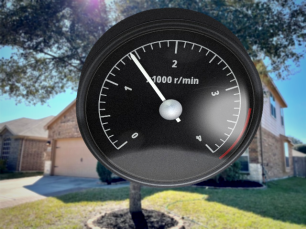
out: 1450 rpm
